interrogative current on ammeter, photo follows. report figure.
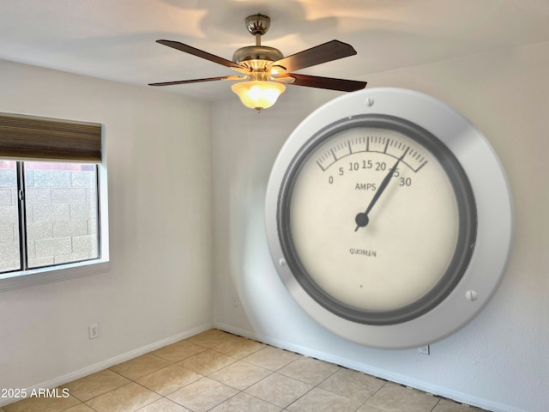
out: 25 A
